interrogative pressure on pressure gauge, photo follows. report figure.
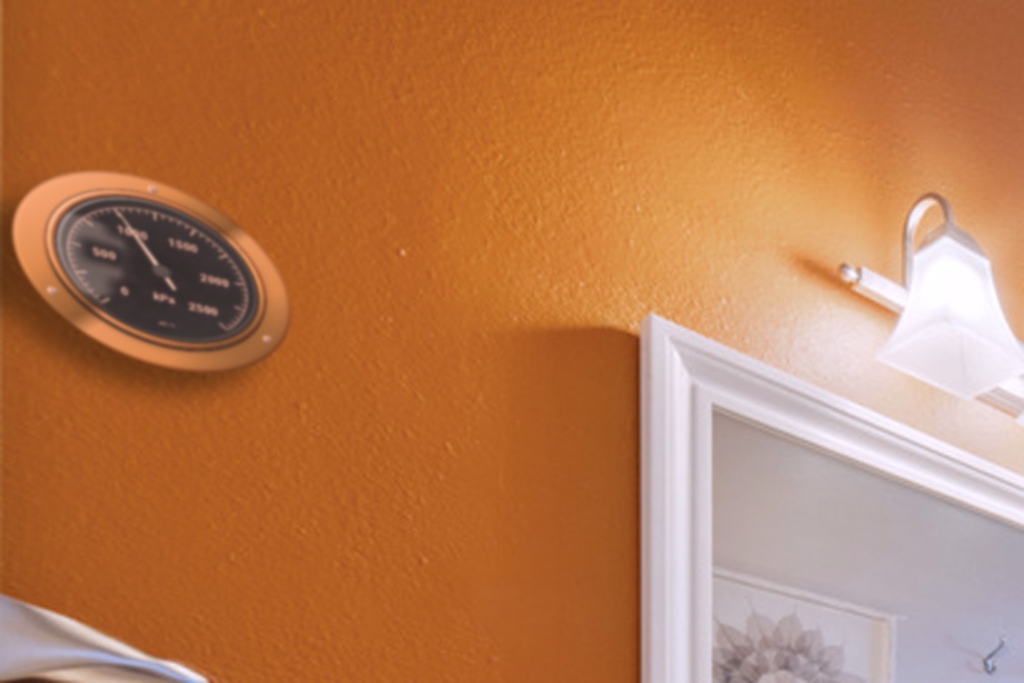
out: 1000 kPa
